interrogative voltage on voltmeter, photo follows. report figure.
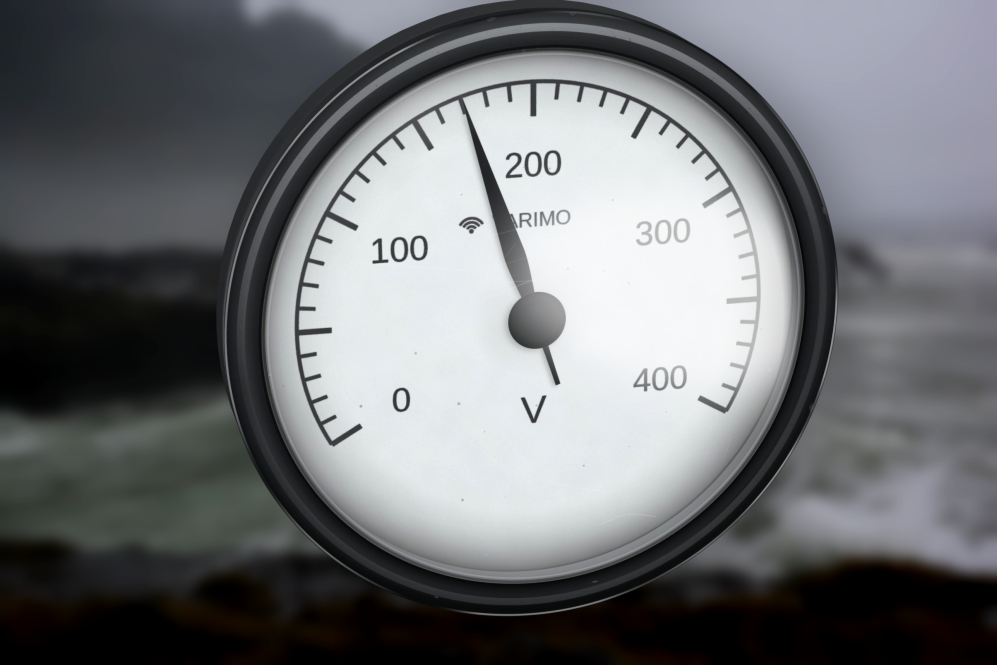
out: 170 V
